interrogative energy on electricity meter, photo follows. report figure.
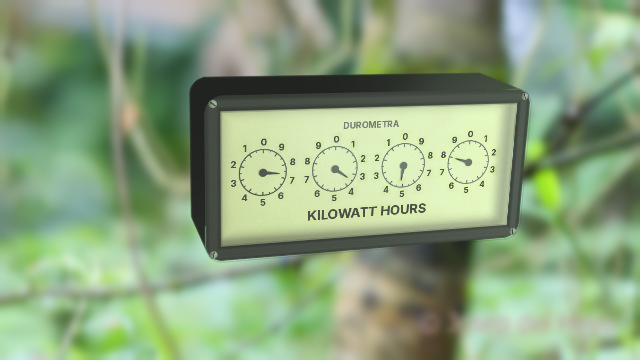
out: 7348 kWh
